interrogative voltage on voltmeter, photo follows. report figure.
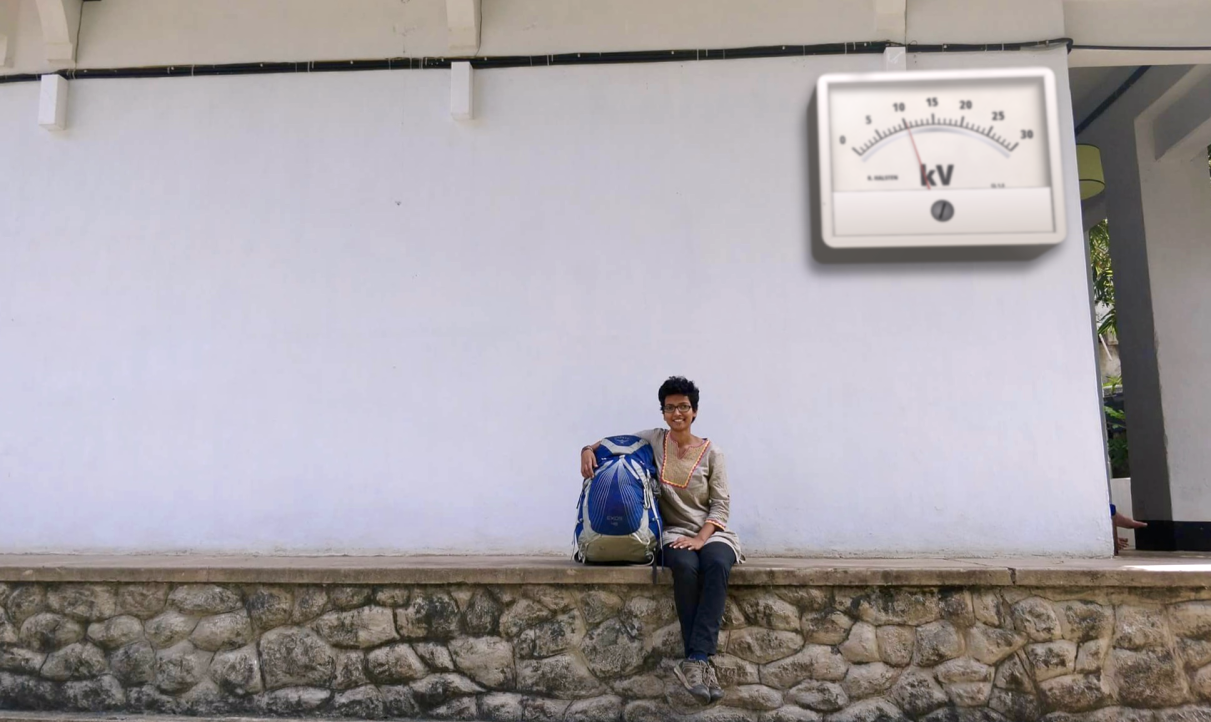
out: 10 kV
